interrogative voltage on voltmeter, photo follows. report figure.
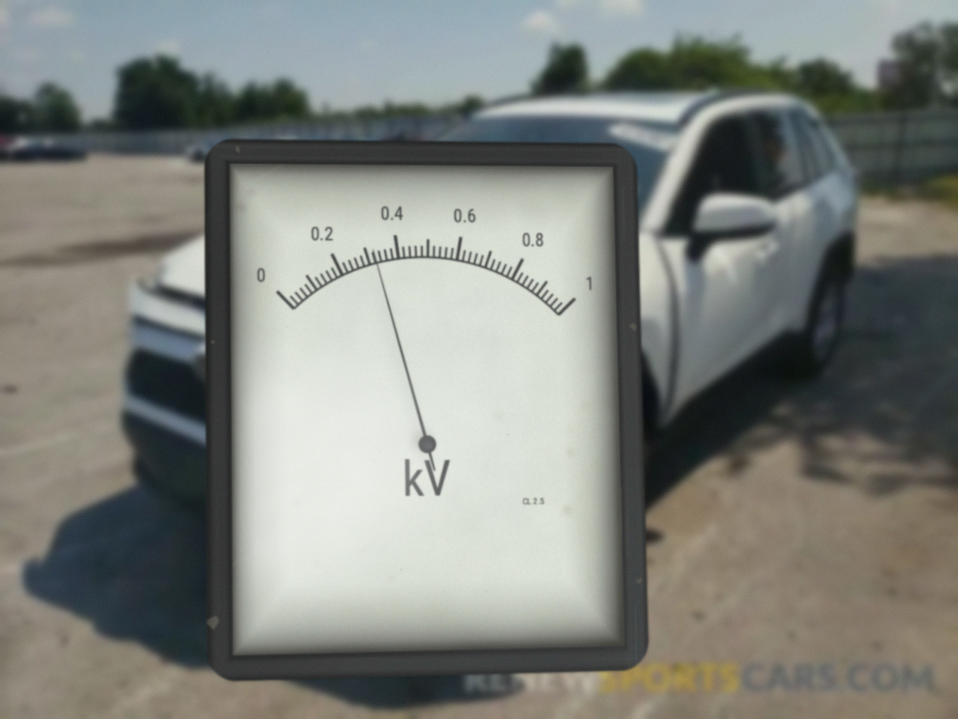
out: 0.32 kV
